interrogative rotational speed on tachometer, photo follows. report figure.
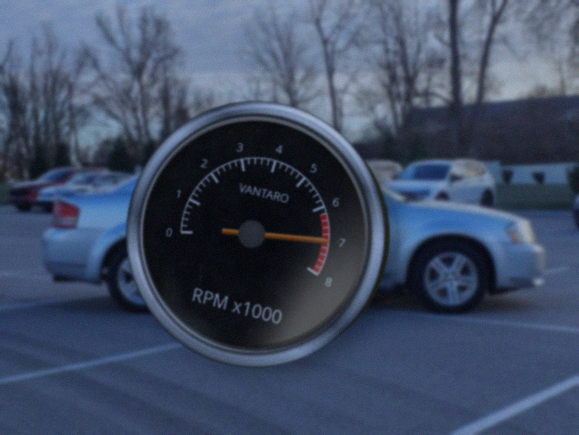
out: 7000 rpm
